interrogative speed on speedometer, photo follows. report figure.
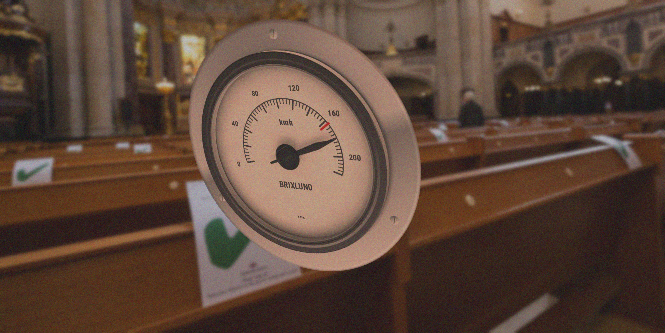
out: 180 km/h
